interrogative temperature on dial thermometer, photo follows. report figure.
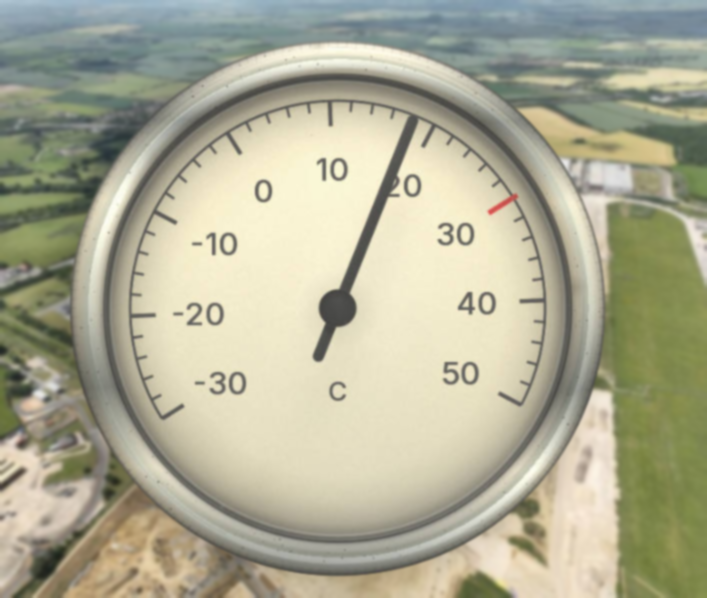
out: 18 °C
